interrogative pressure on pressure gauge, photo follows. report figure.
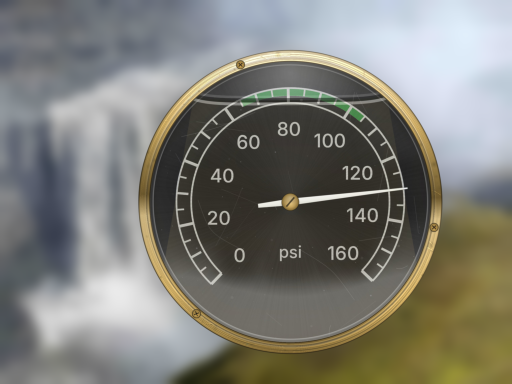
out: 130 psi
